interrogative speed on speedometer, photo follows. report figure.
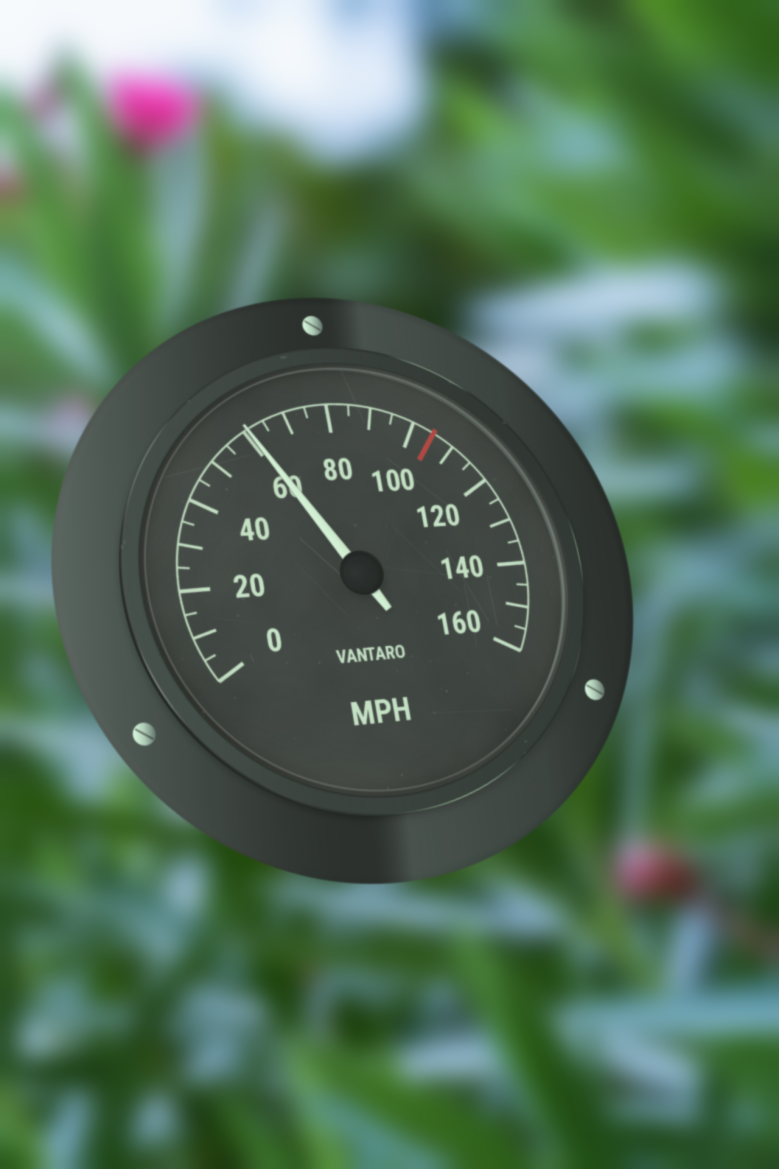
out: 60 mph
